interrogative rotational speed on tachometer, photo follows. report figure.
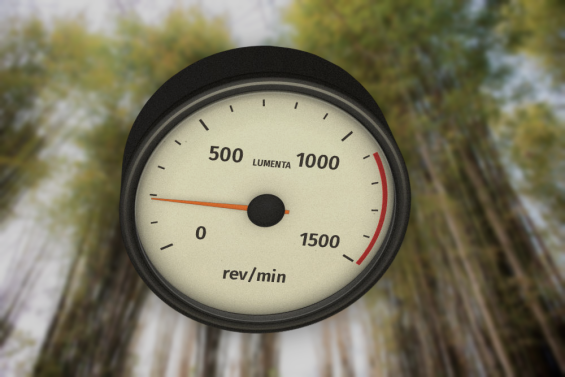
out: 200 rpm
